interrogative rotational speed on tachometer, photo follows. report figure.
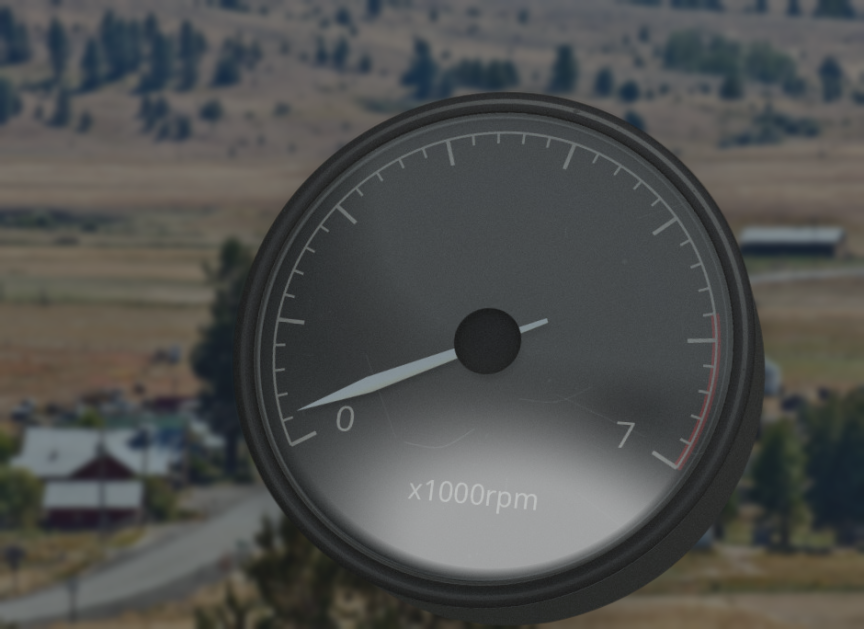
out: 200 rpm
